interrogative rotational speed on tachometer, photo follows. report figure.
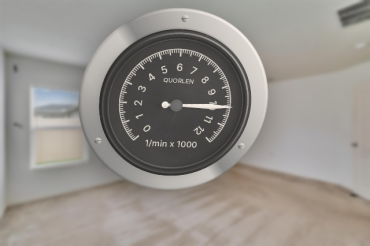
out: 10000 rpm
